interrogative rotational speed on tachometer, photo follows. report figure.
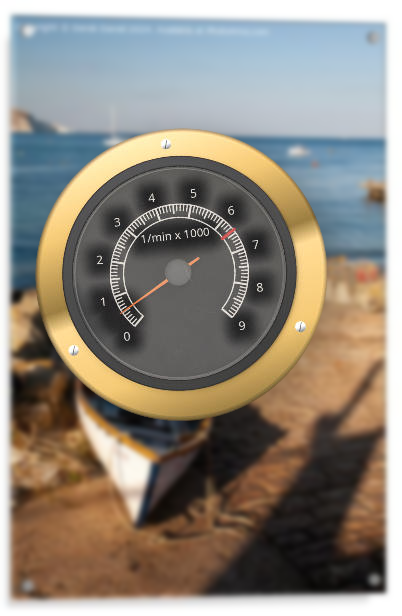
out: 500 rpm
